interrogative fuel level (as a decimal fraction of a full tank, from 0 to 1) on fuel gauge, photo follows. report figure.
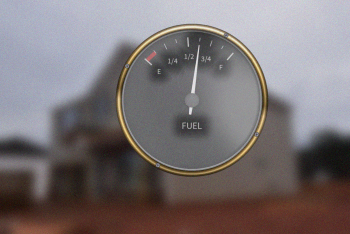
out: 0.625
